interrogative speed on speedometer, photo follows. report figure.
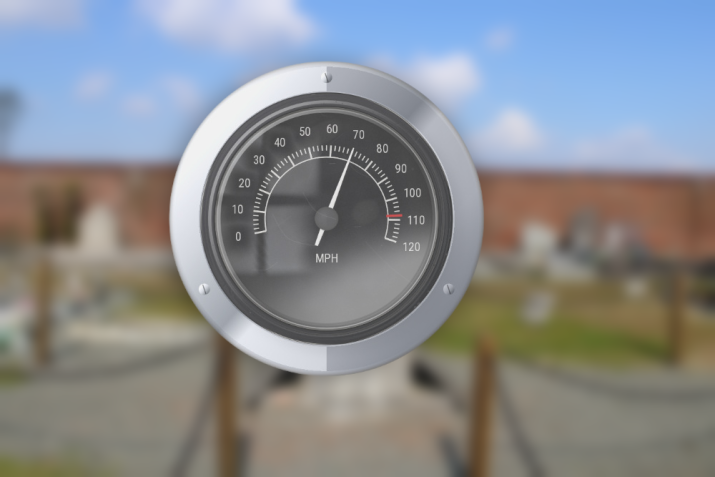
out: 70 mph
